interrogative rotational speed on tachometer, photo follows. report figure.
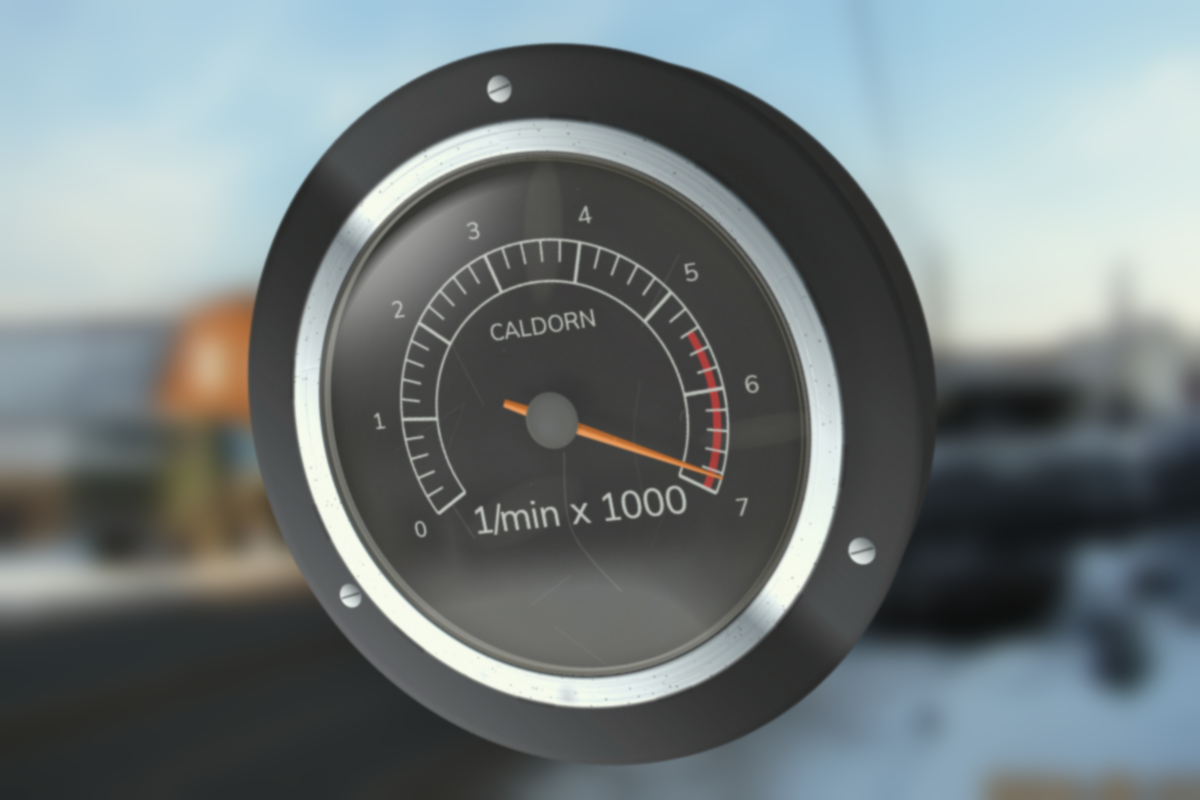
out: 6800 rpm
